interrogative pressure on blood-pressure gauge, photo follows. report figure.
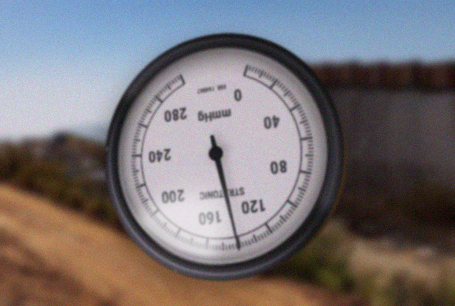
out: 140 mmHg
